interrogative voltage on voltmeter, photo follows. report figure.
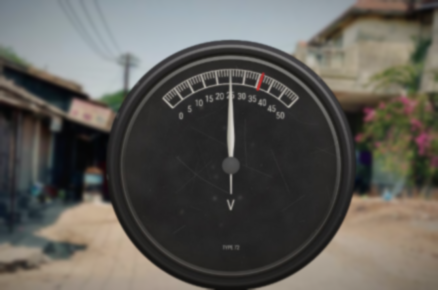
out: 25 V
